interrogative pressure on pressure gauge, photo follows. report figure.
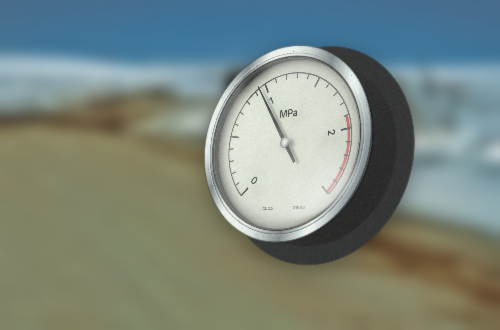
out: 0.95 MPa
